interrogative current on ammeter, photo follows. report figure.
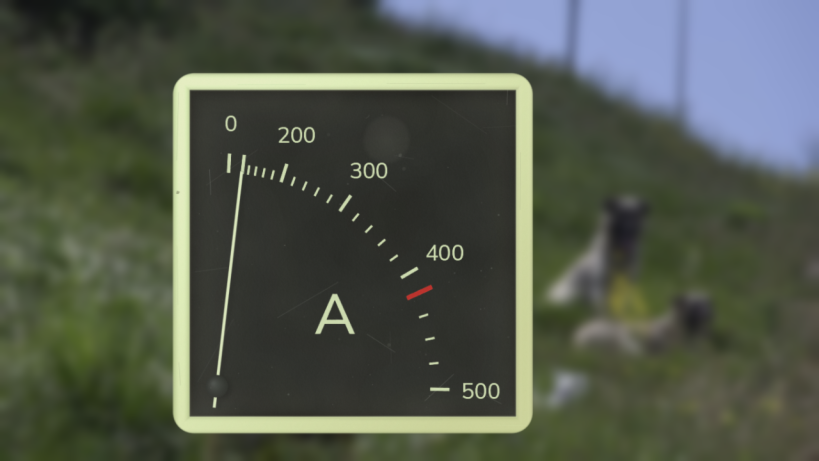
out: 100 A
